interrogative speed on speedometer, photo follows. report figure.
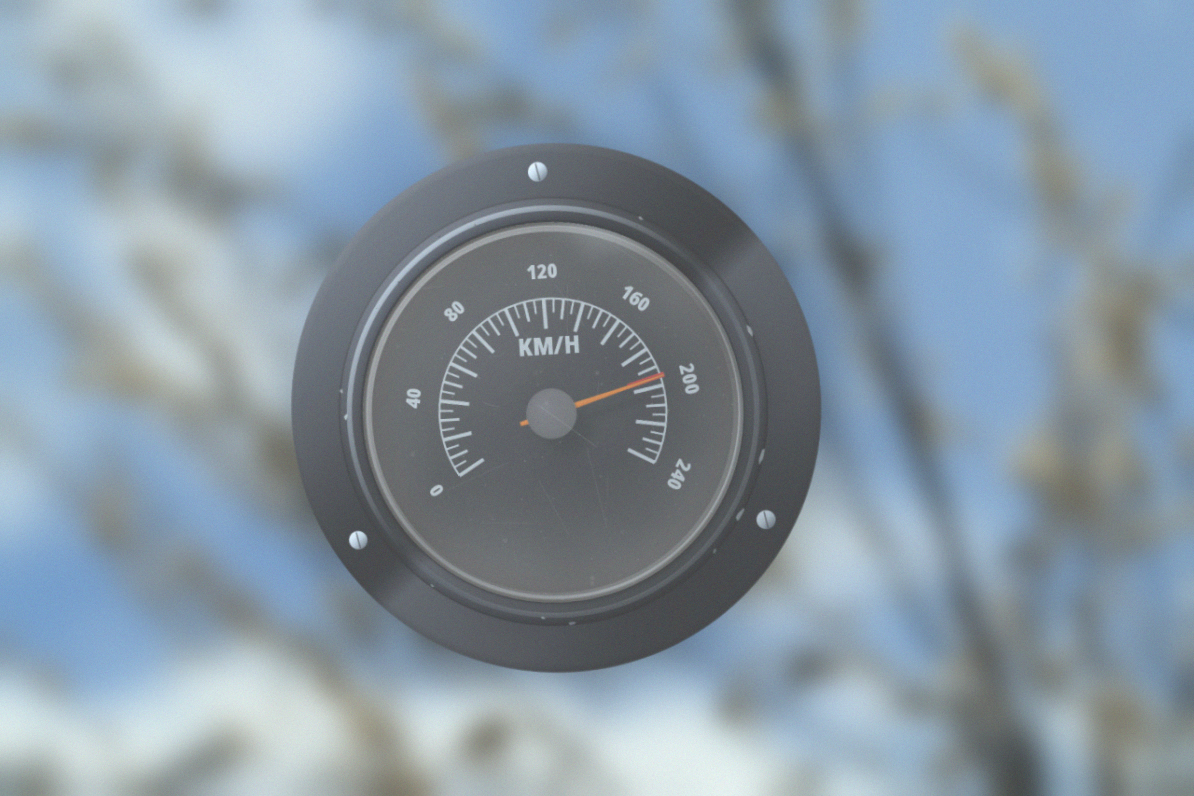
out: 195 km/h
